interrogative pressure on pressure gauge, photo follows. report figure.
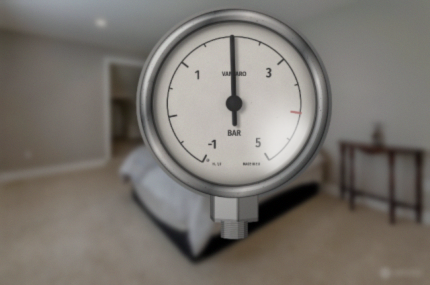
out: 2 bar
